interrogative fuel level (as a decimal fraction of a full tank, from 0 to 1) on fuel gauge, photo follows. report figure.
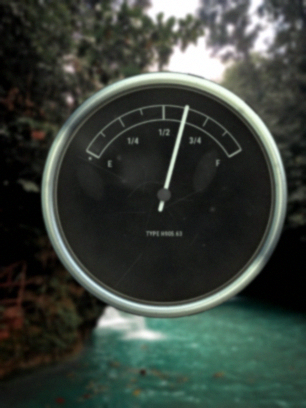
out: 0.625
